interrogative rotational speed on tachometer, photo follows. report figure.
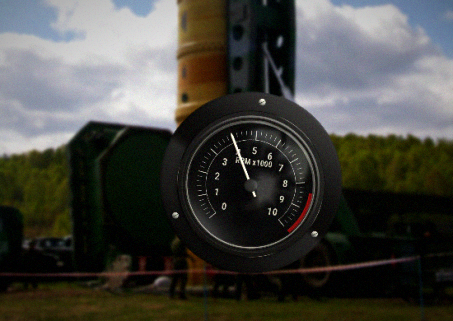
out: 4000 rpm
